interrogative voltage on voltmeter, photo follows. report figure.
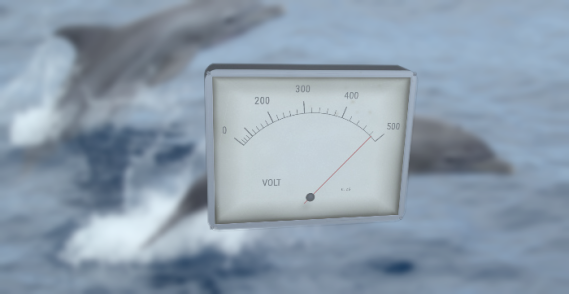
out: 480 V
